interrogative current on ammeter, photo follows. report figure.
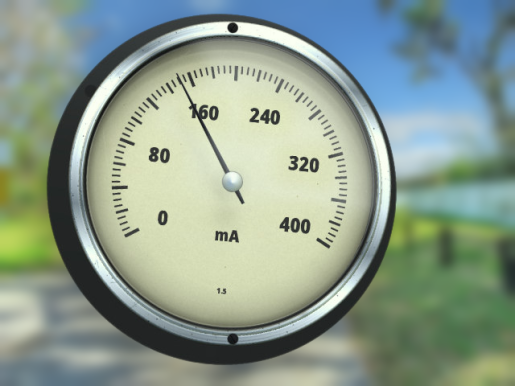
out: 150 mA
